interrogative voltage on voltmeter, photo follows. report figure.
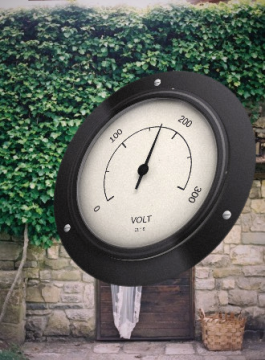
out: 175 V
